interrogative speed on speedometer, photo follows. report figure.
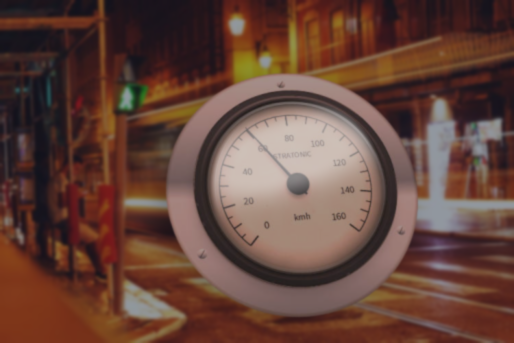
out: 60 km/h
